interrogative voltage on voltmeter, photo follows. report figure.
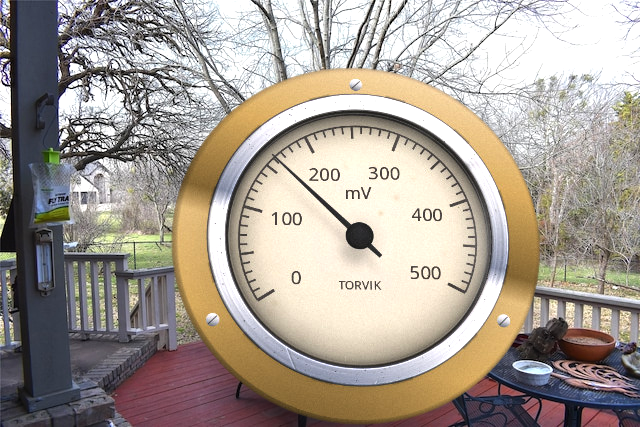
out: 160 mV
